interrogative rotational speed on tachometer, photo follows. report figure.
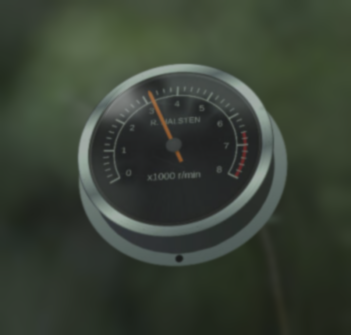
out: 3200 rpm
